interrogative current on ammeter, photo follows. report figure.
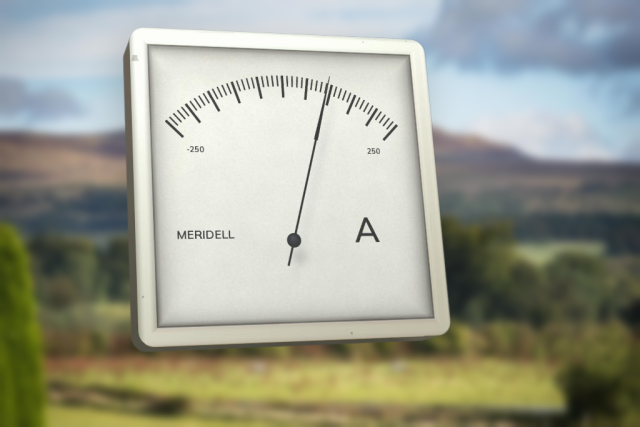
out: 90 A
